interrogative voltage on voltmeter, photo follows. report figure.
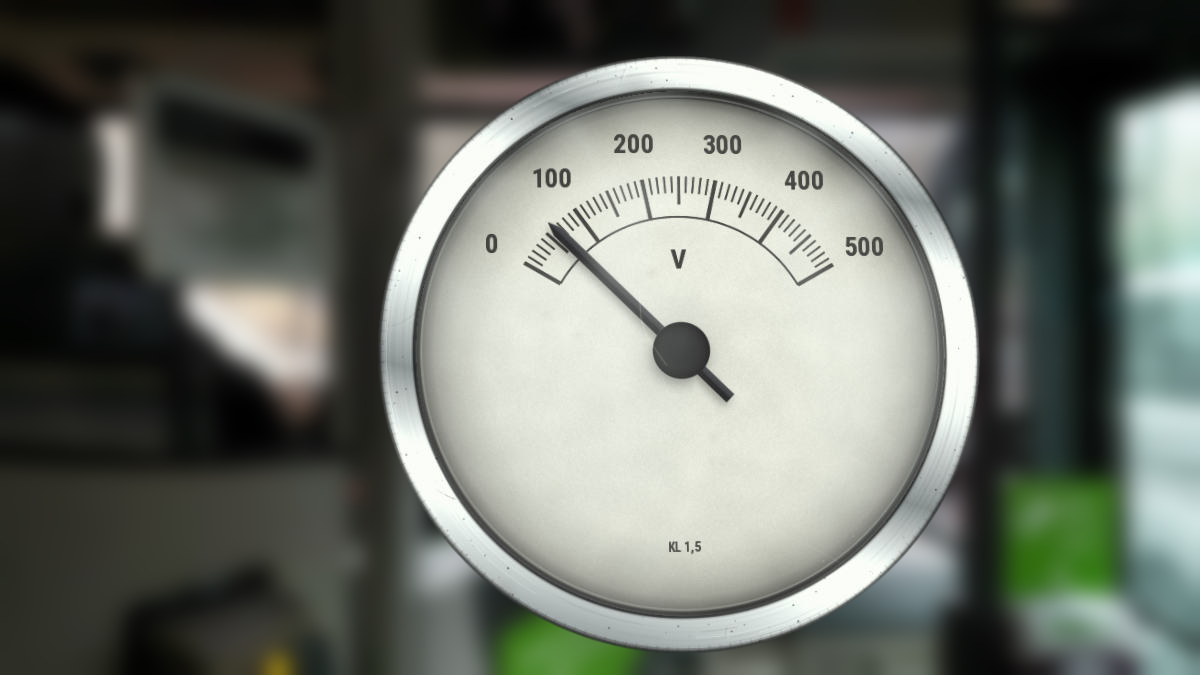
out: 60 V
